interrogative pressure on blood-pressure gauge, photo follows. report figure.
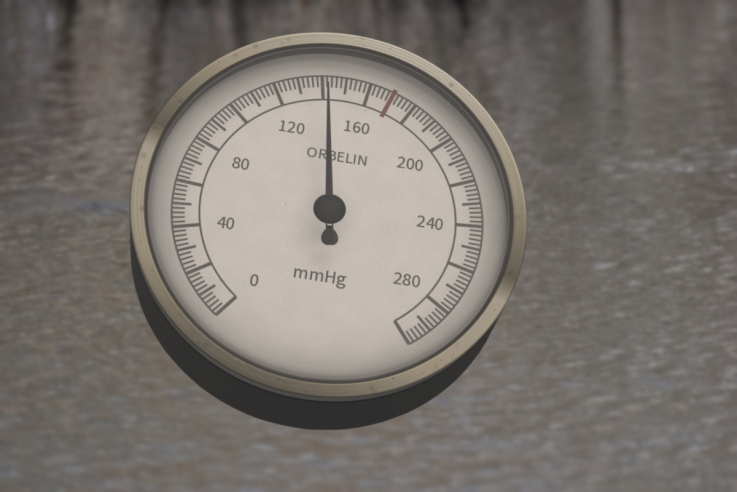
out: 142 mmHg
